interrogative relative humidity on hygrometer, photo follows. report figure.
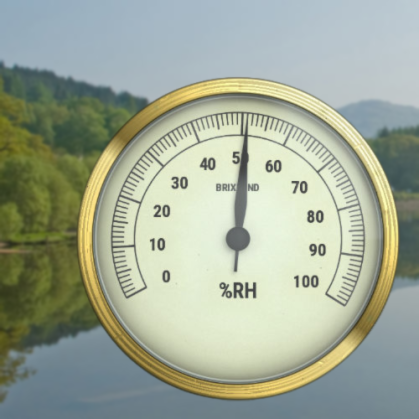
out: 51 %
